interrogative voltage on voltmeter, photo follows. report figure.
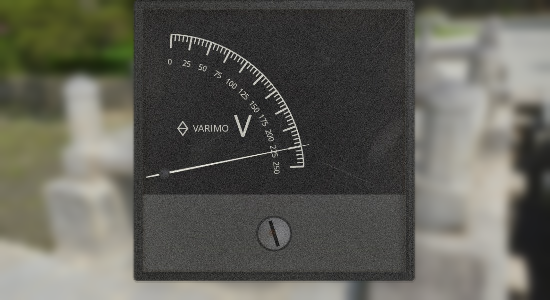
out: 225 V
